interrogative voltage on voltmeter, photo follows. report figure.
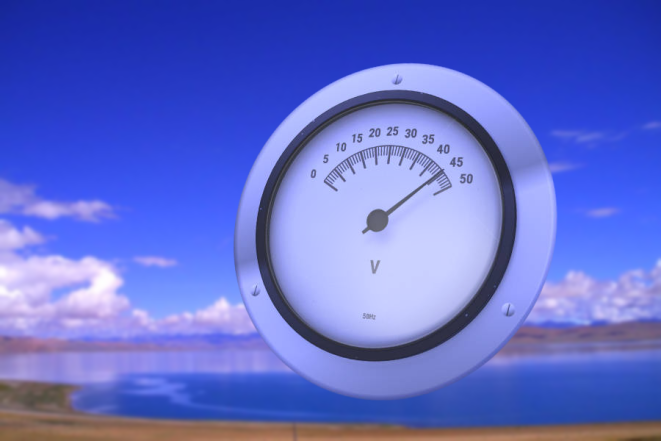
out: 45 V
